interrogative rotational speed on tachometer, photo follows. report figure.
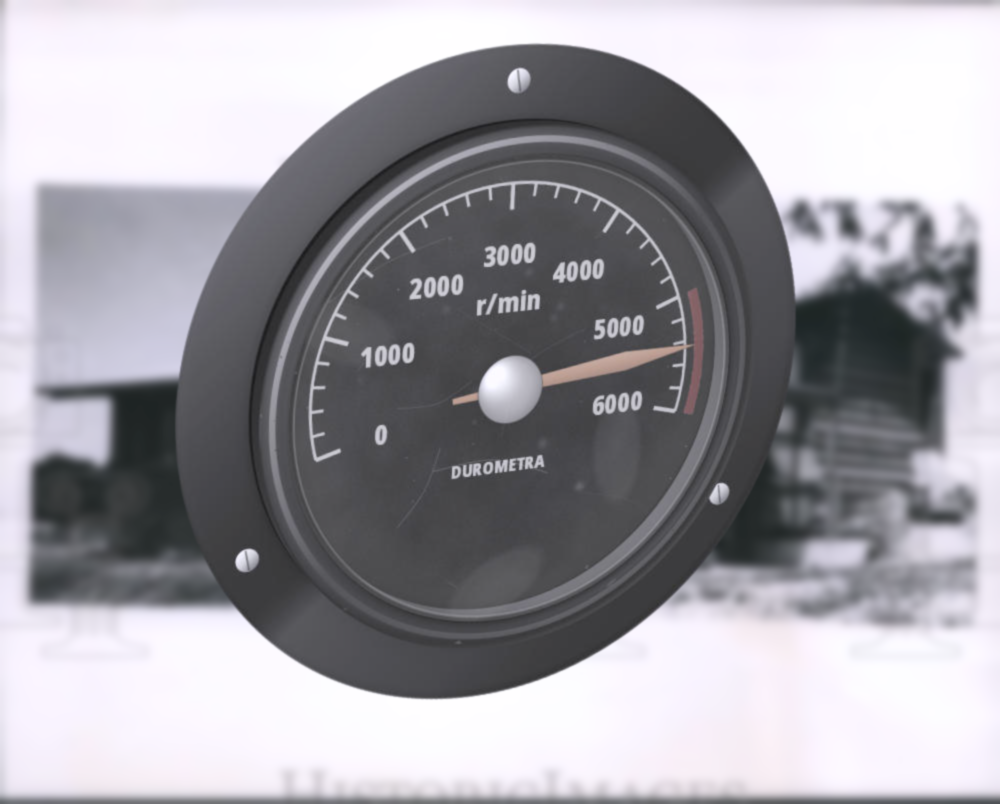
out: 5400 rpm
